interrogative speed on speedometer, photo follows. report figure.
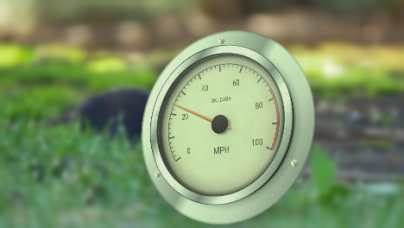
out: 24 mph
